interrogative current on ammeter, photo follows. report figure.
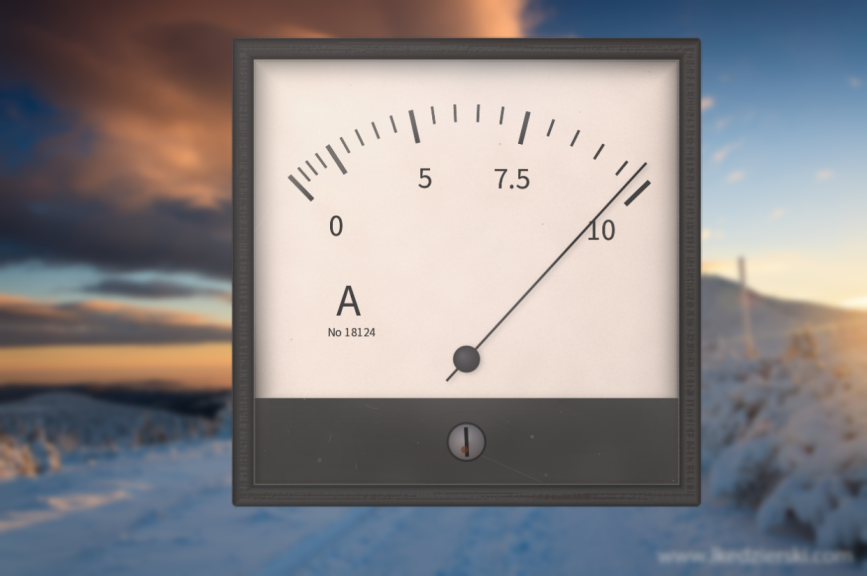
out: 9.75 A
